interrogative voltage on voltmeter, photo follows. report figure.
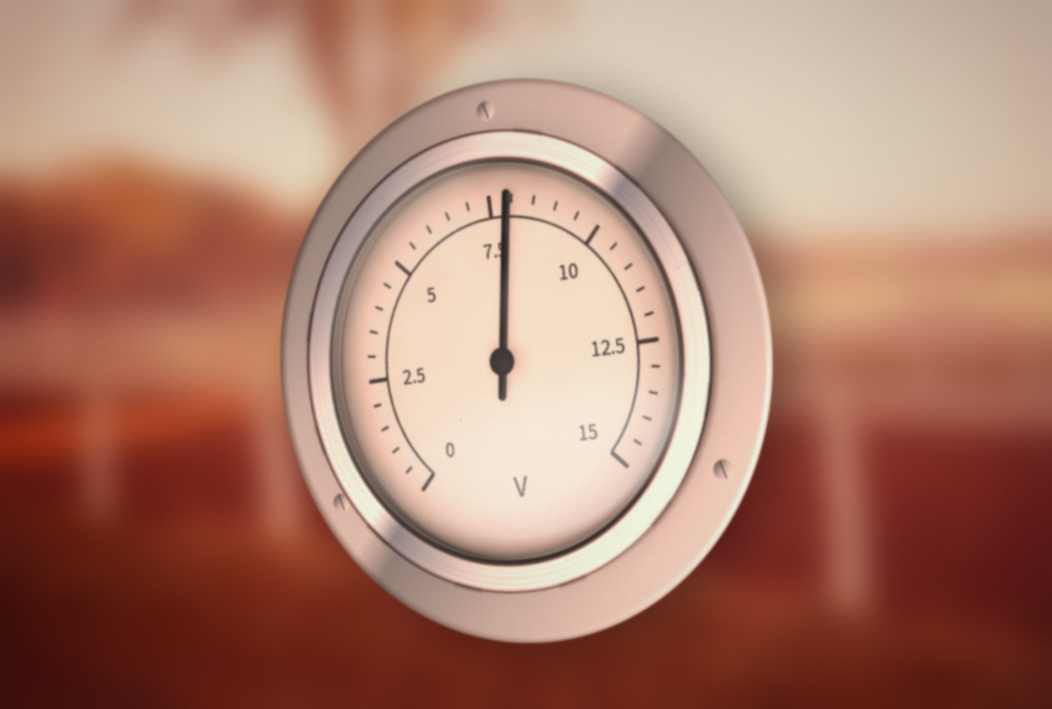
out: 8 V
